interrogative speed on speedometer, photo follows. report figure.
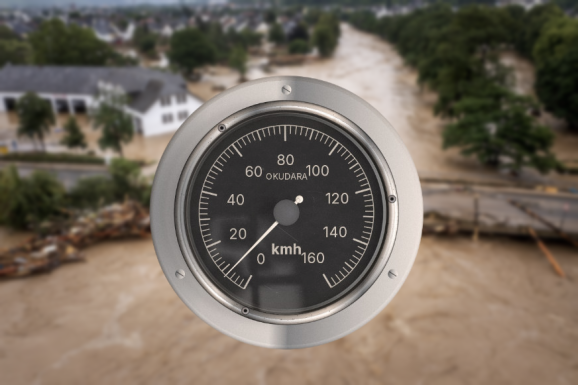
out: 8 km/h
